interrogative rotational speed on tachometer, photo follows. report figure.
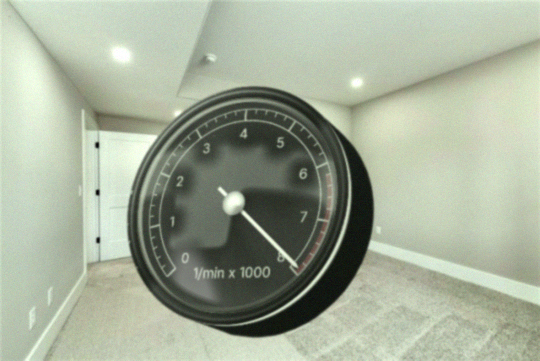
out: 7900 rpm
